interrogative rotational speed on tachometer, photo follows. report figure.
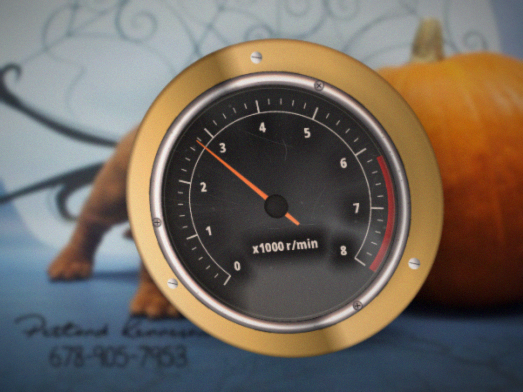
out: 2800 rpm
